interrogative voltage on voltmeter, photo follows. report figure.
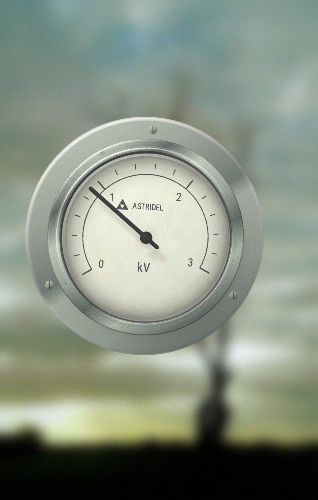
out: 0.9 kV
